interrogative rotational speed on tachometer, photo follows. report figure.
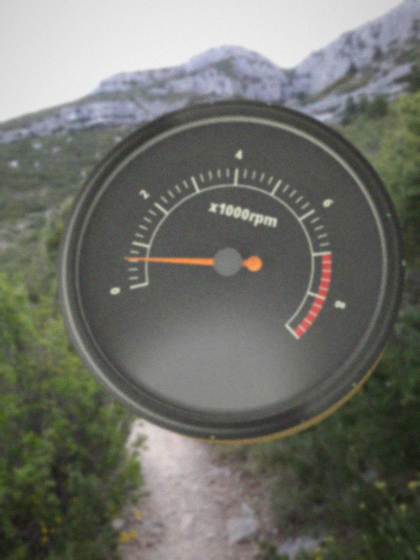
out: 600 rpm
